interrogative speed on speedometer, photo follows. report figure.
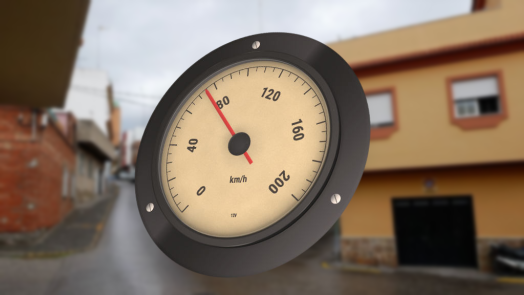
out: 75 km/h
